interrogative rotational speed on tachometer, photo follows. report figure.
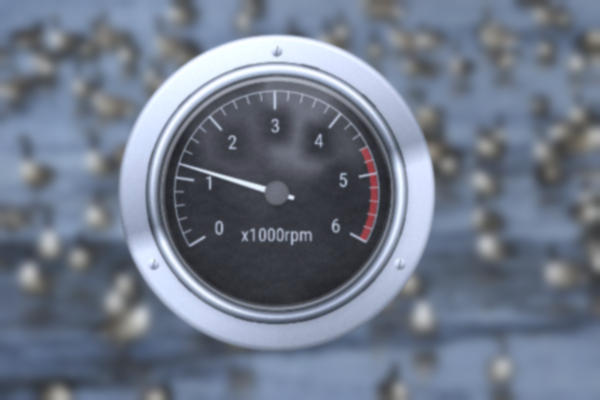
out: 1200 rpm
